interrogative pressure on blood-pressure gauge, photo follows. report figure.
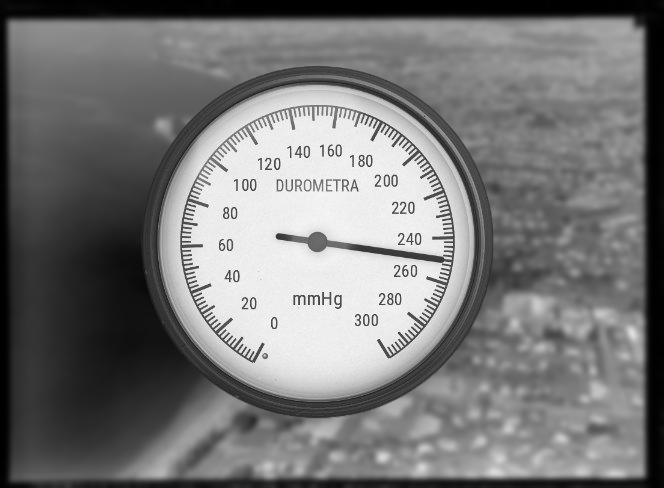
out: 250 mmHg
